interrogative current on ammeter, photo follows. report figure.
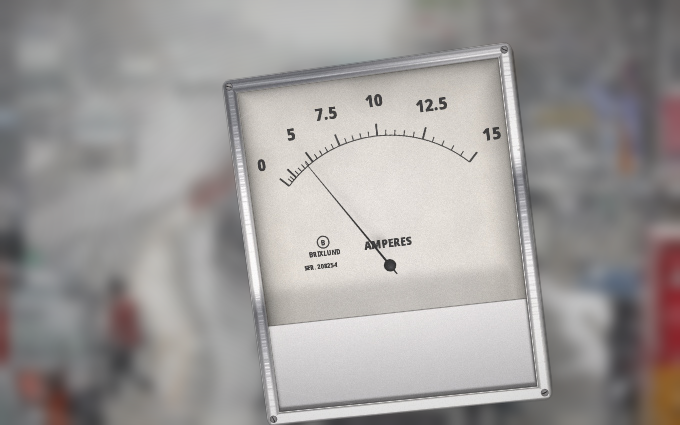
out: 4.5 A
